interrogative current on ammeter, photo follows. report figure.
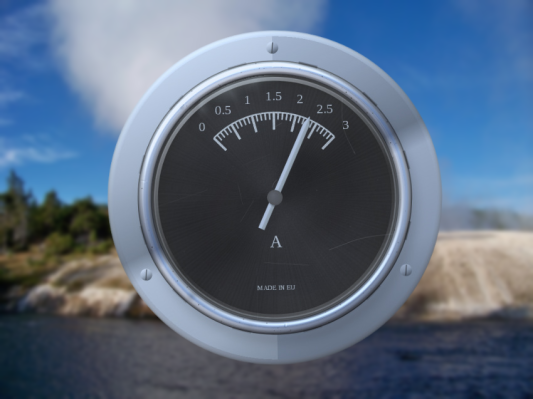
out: 2.3 A
